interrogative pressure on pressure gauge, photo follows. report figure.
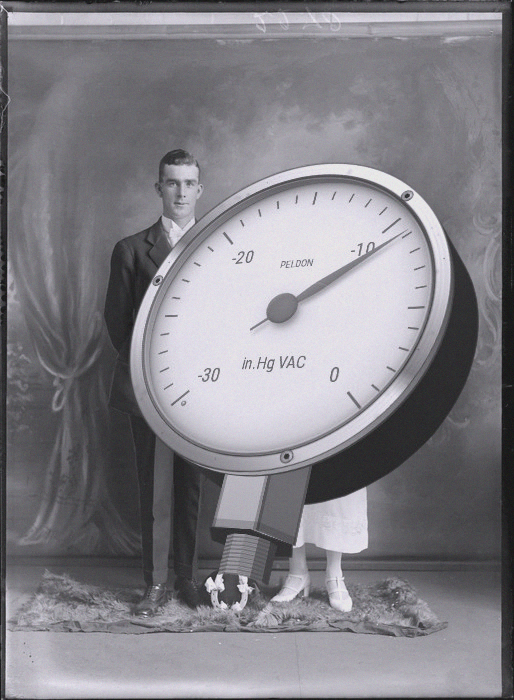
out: -9 inHg
